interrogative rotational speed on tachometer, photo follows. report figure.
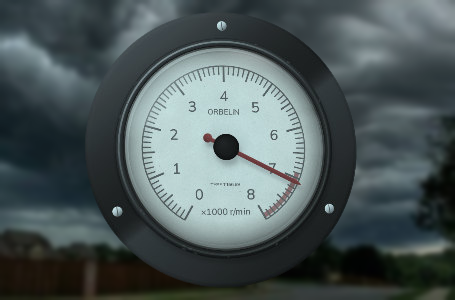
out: 7100 rpm
